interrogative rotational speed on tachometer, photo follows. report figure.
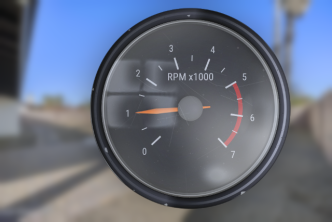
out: 1000 rpm
